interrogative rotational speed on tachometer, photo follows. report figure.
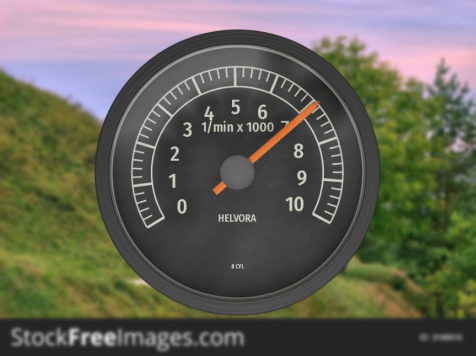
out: 7100 rpm
